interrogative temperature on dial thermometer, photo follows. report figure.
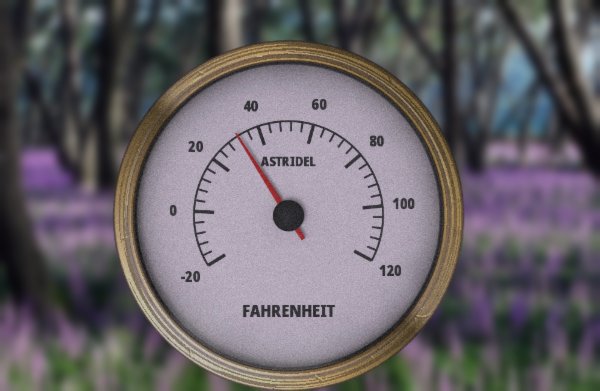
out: 32 °F
